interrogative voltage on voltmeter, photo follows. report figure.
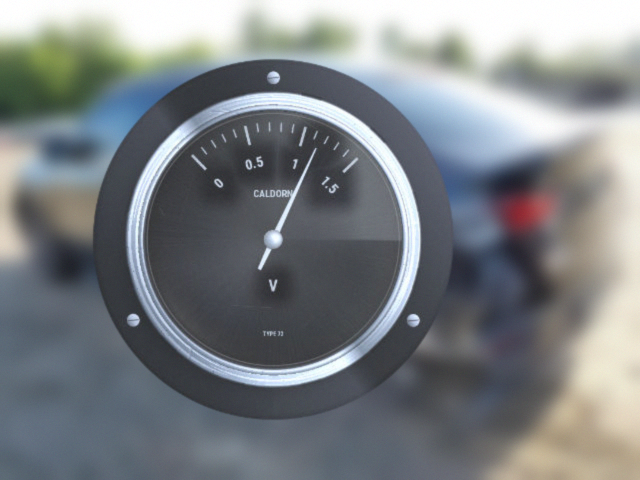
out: 1.15 V
